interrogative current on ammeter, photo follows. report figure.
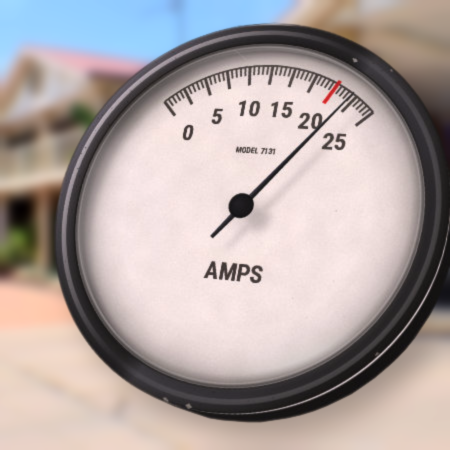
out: 22.5 A
